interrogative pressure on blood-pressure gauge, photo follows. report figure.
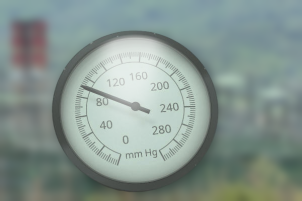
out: 90 mmHg
